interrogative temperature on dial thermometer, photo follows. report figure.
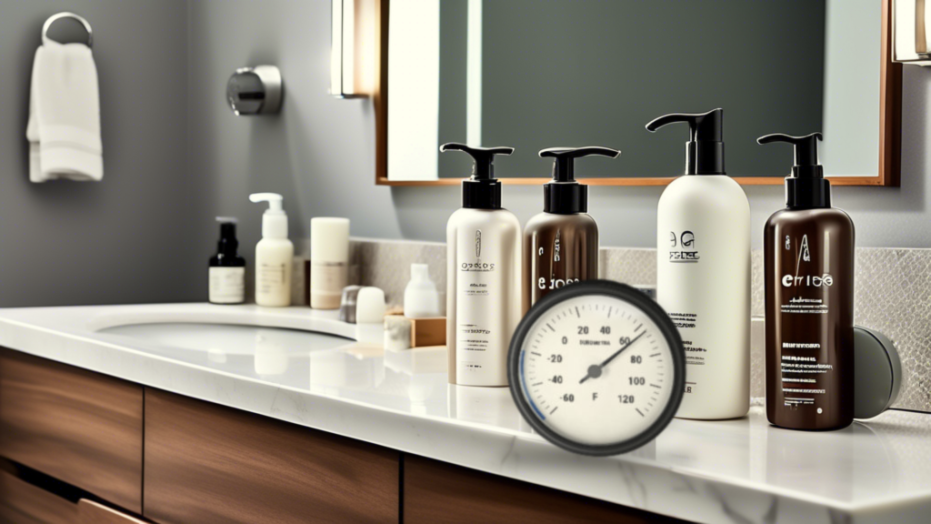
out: 64 °F
